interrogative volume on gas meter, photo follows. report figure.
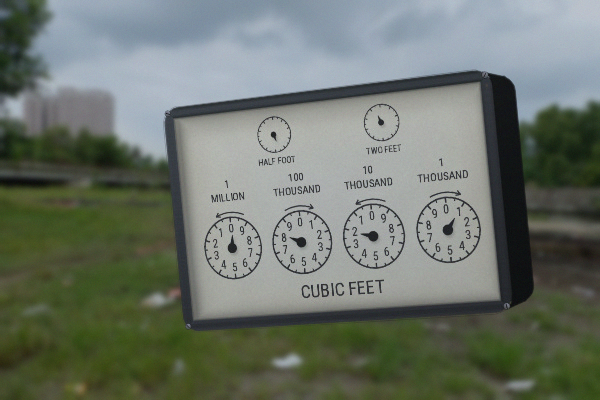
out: 982100 ft³
